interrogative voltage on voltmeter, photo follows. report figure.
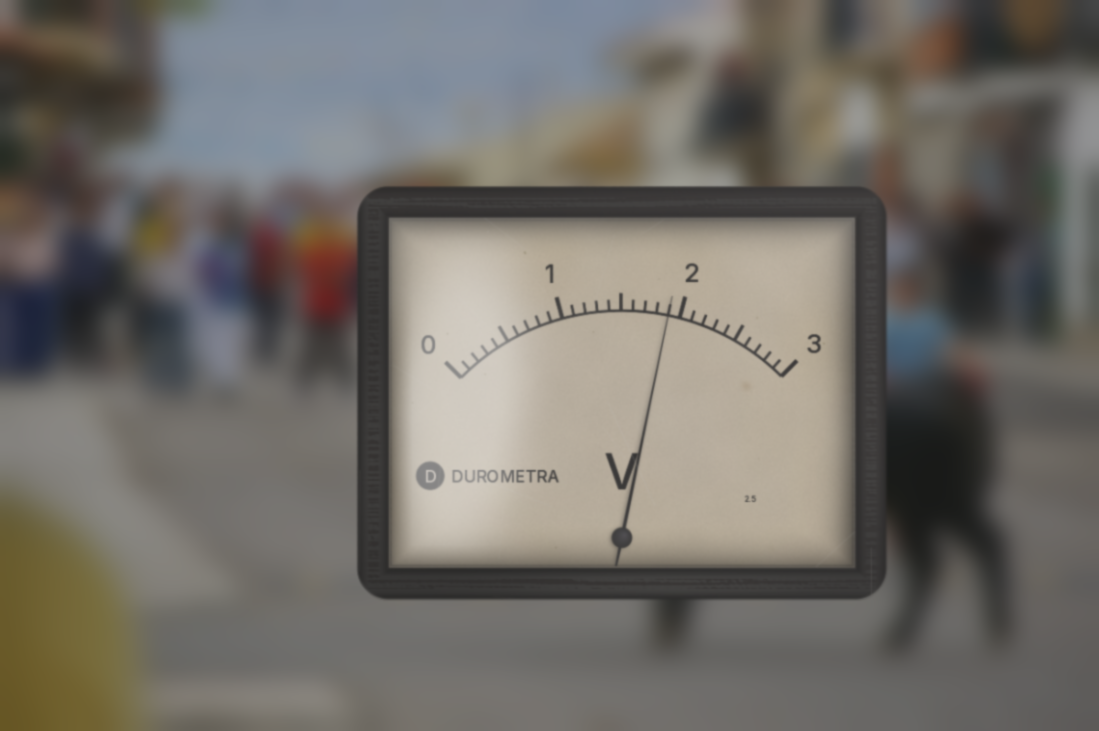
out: 1.9 V
